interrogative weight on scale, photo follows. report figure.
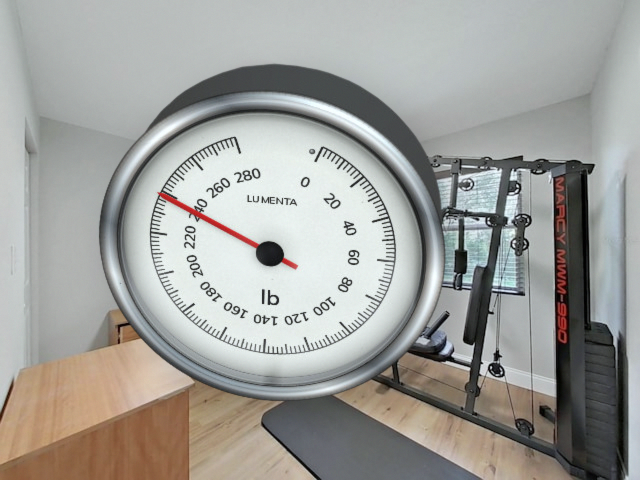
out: 240 lb
